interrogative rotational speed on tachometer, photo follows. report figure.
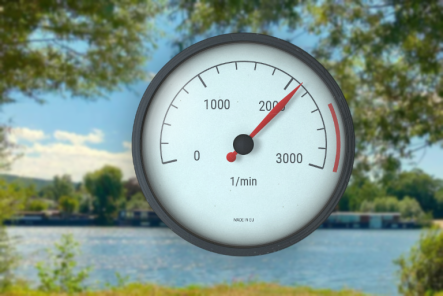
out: 2100 rpm
